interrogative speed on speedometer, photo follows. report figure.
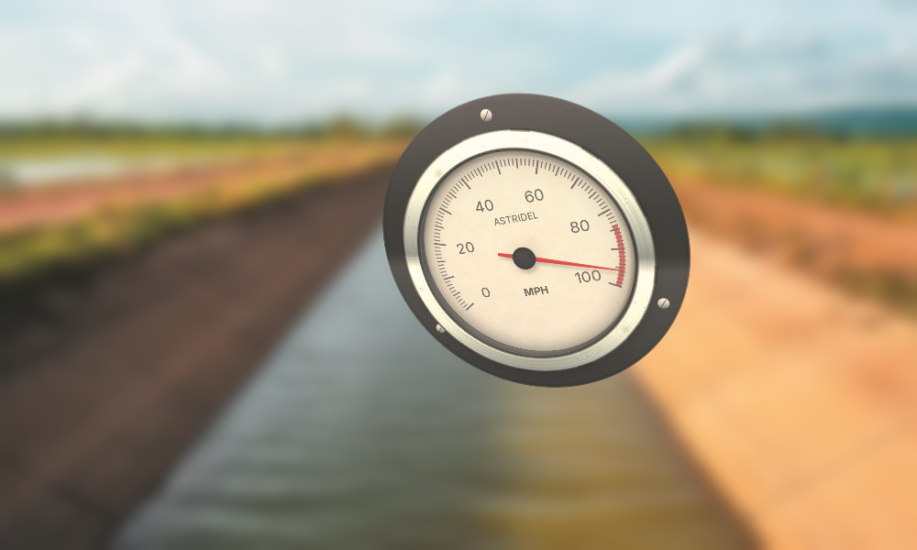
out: 95 mph
